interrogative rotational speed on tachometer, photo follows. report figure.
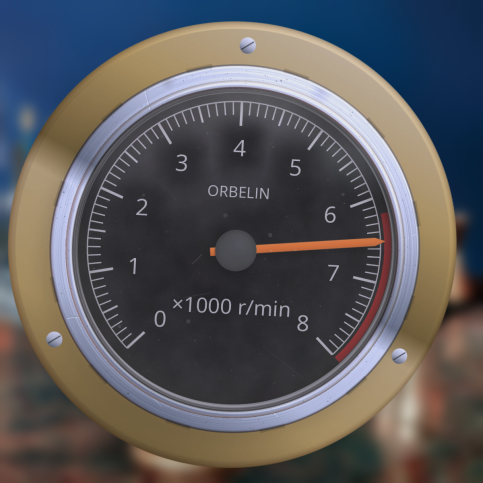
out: 6500 rpm
